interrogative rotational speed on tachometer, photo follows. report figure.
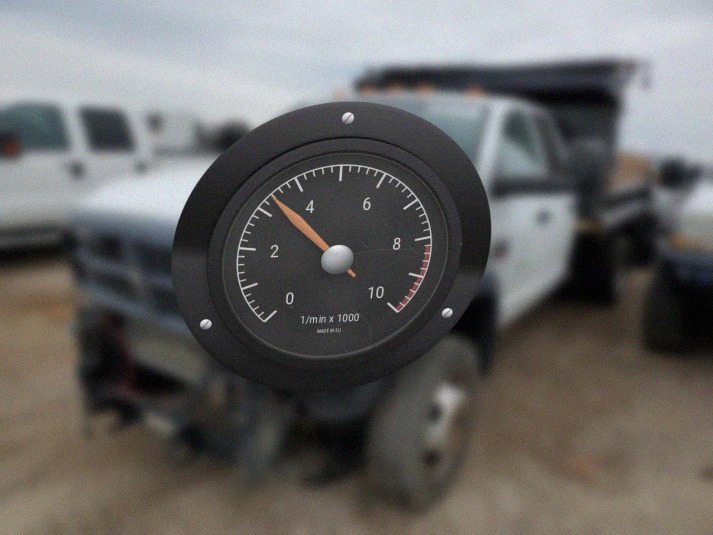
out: 3400 rpm
